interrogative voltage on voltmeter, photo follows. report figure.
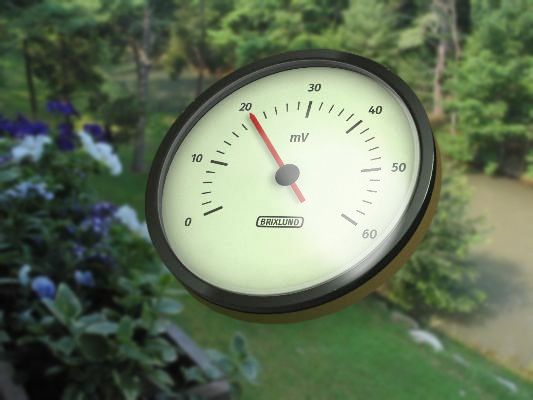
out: 20 mV
